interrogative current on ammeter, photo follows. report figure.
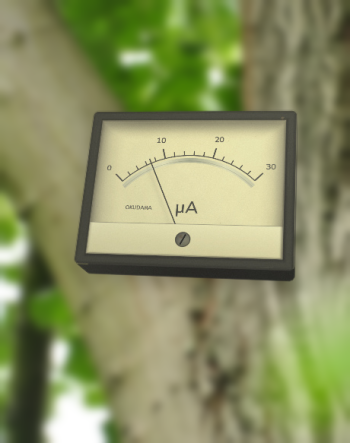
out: 7 µA
